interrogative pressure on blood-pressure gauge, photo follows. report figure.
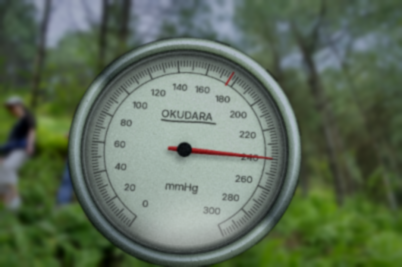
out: 240 mmHg
